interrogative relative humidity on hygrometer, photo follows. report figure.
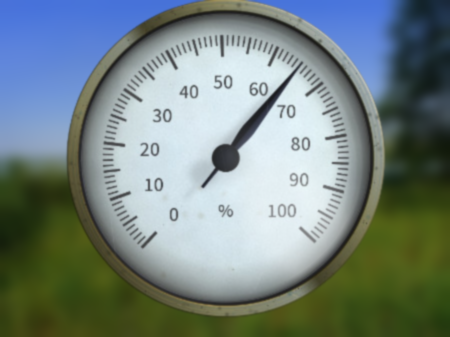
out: 65 %
